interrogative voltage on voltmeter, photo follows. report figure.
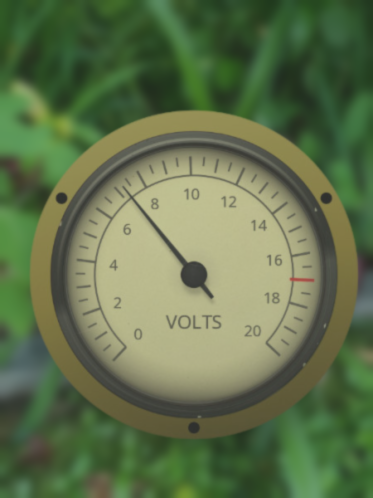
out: 7.25 V
